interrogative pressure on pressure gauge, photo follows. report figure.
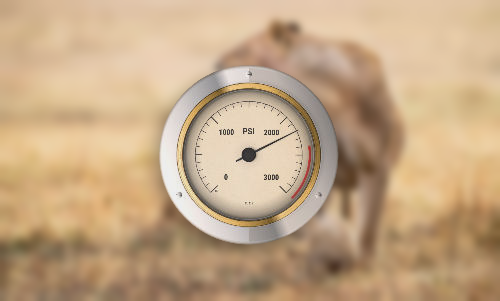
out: 2200 psi
